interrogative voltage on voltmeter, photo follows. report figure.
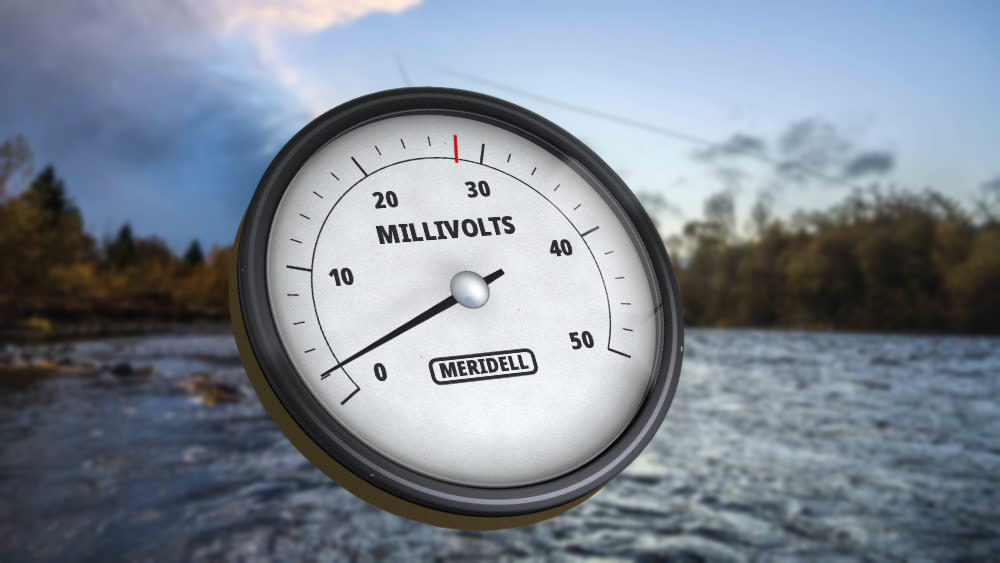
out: 2 mV
